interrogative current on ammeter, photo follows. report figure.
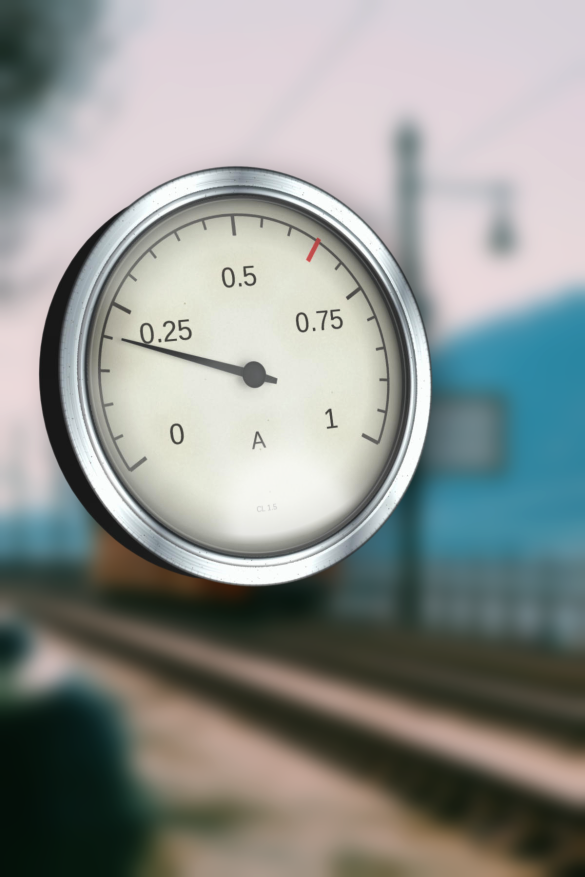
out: 0.2 A
